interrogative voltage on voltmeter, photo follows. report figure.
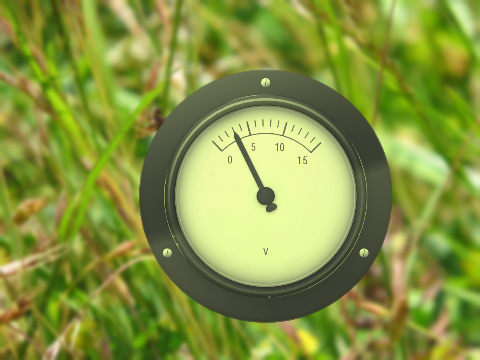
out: 3 V
